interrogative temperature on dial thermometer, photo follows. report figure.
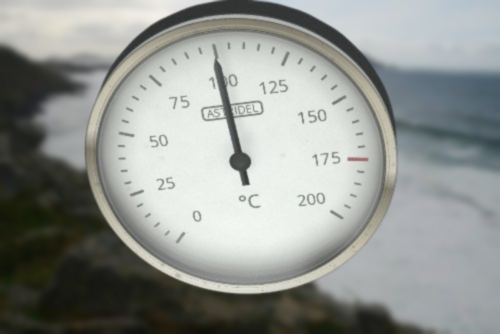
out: 100 °C
